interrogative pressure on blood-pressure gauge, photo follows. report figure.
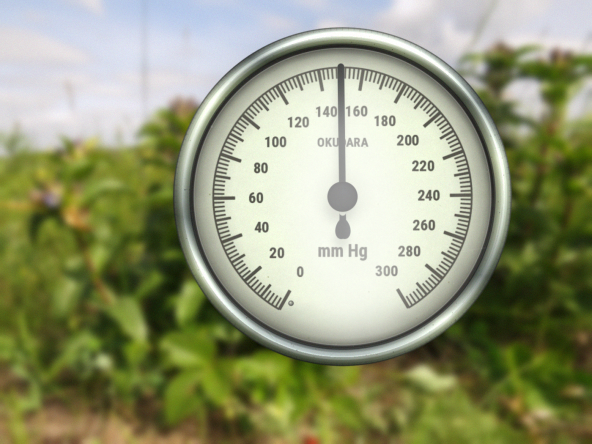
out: 150 mmHg
